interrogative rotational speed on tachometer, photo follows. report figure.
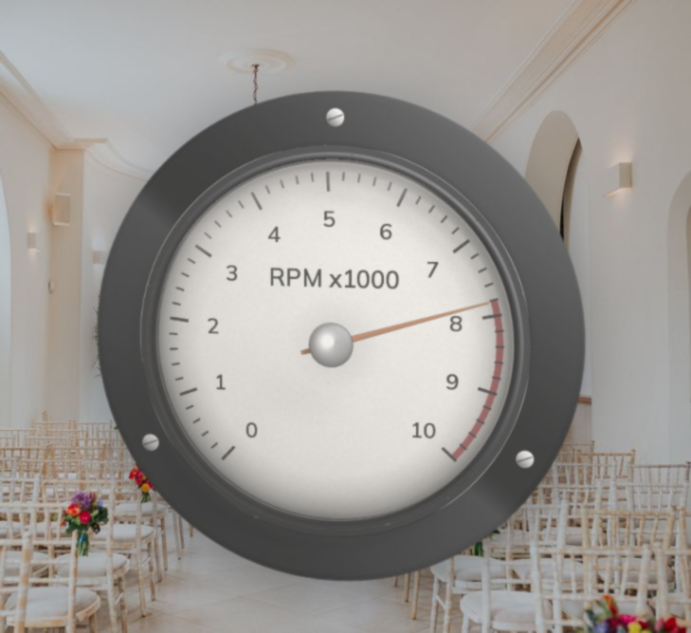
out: 7800 rpm
